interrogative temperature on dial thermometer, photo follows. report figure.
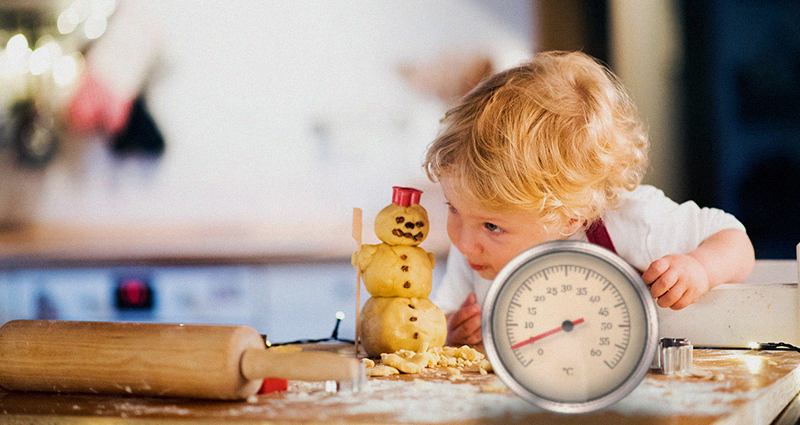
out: 5 °C
